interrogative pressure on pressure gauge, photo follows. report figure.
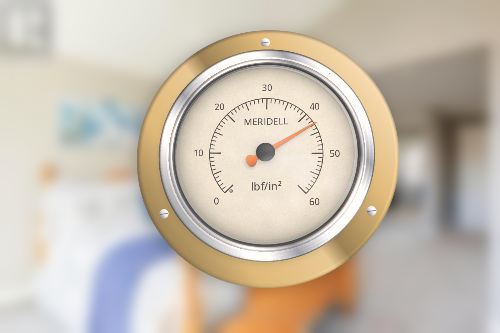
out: 43 psi
